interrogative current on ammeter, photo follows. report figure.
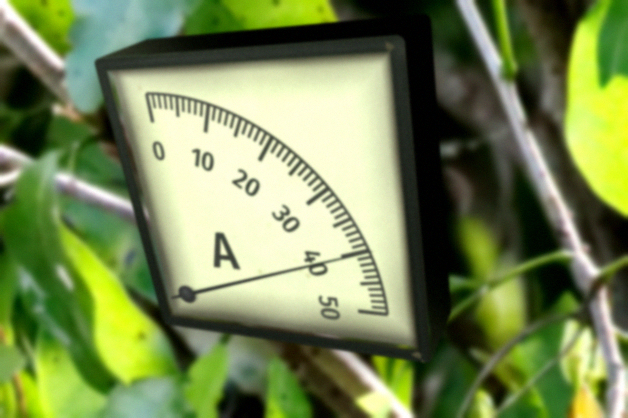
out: 40 A
